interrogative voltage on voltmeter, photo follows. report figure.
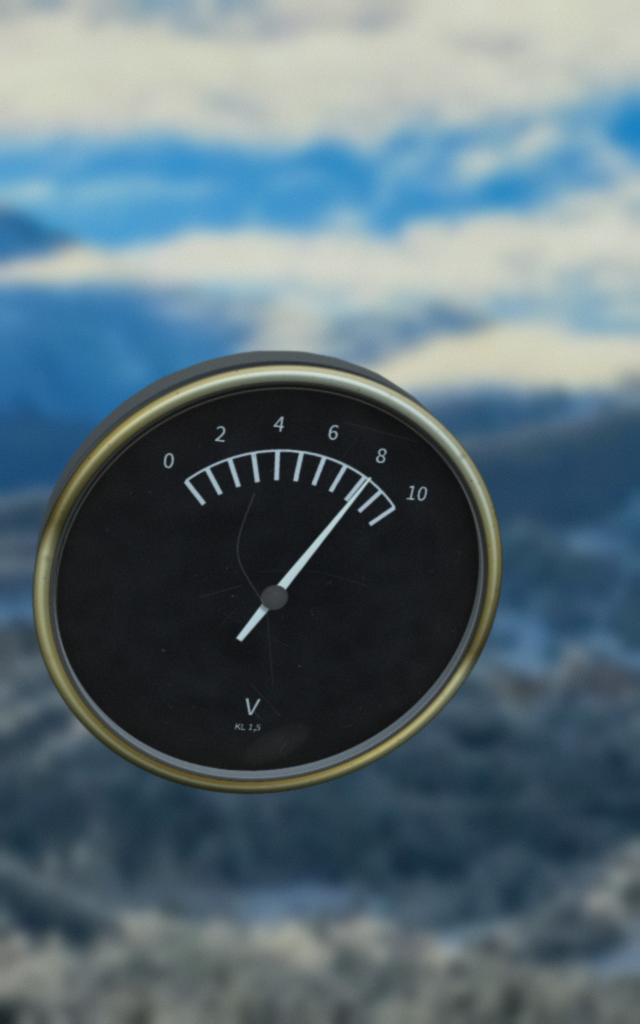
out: 8 V
